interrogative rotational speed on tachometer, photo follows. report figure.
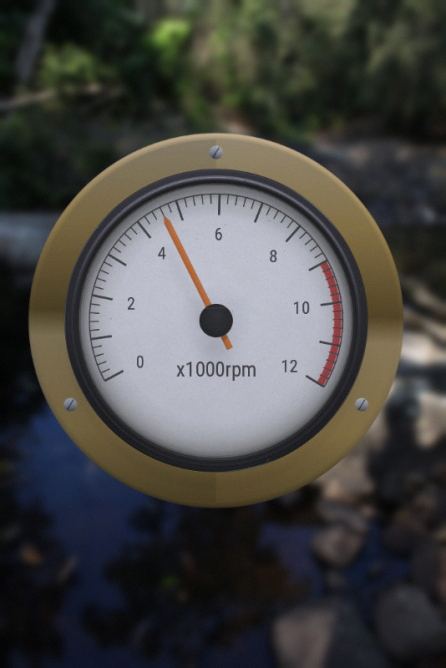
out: 4600 rpm
